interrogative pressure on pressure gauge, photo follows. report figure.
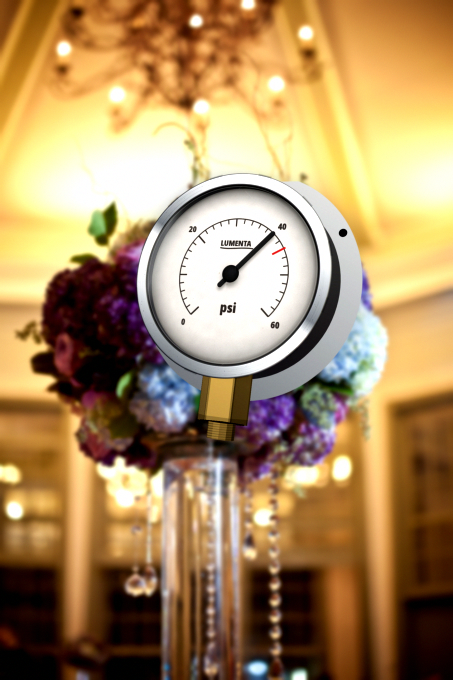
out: 40 psi
